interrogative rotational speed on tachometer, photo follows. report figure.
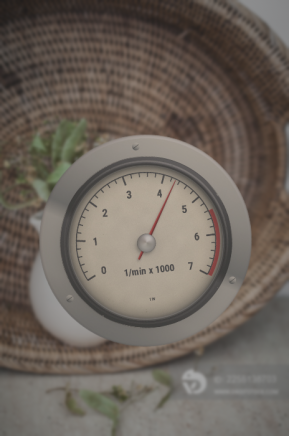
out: 4300 rpm
